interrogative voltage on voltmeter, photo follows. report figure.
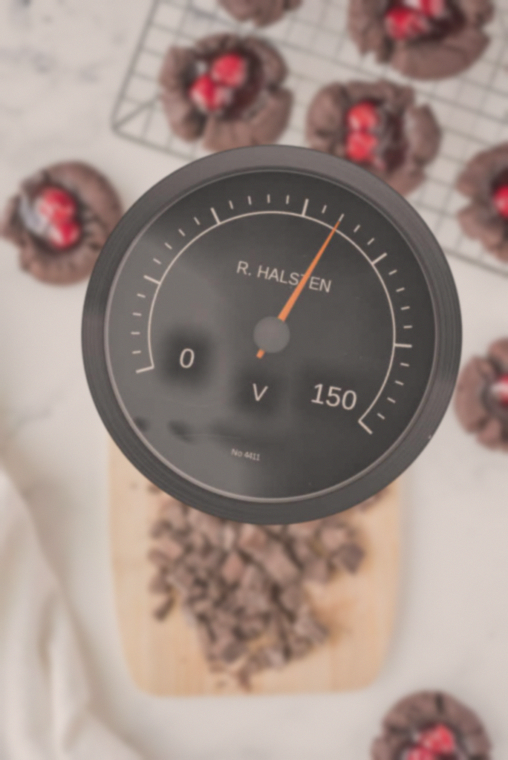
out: 85 V
